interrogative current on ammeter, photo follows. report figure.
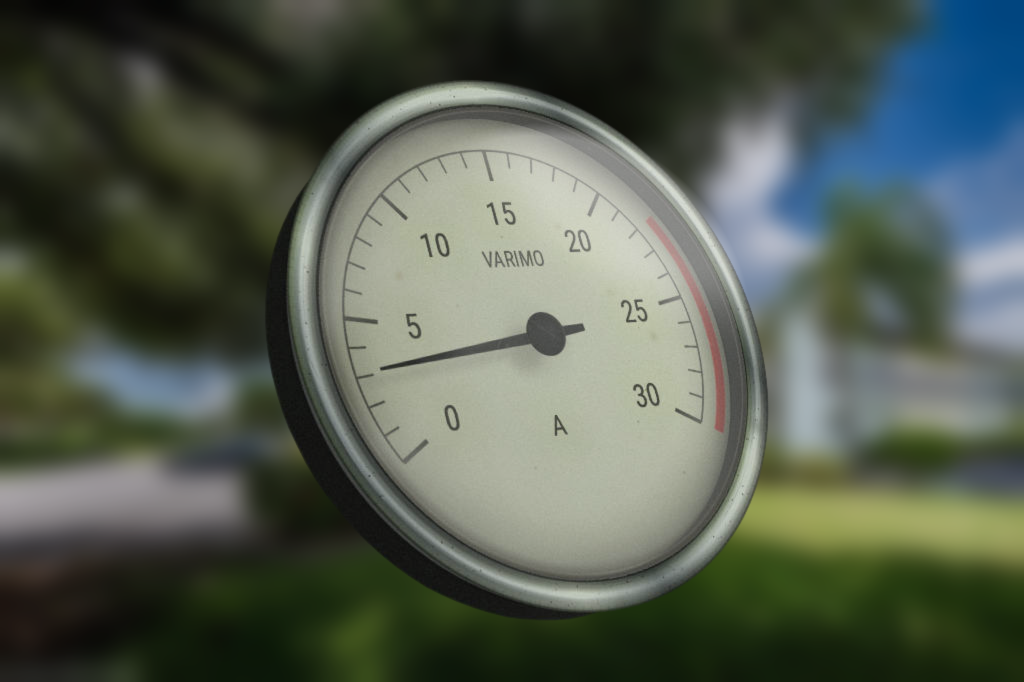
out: 3 A
